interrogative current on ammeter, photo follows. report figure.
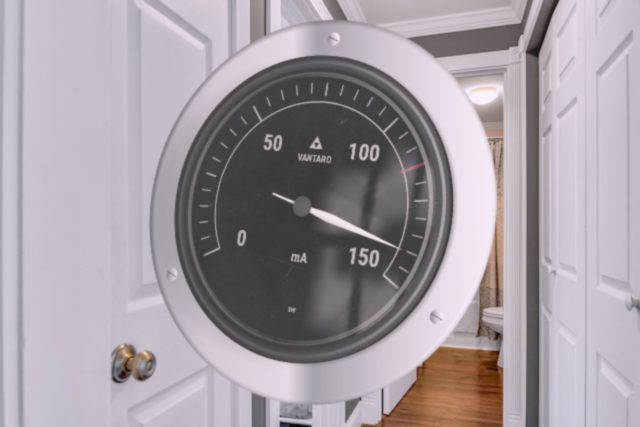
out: 140 mA
